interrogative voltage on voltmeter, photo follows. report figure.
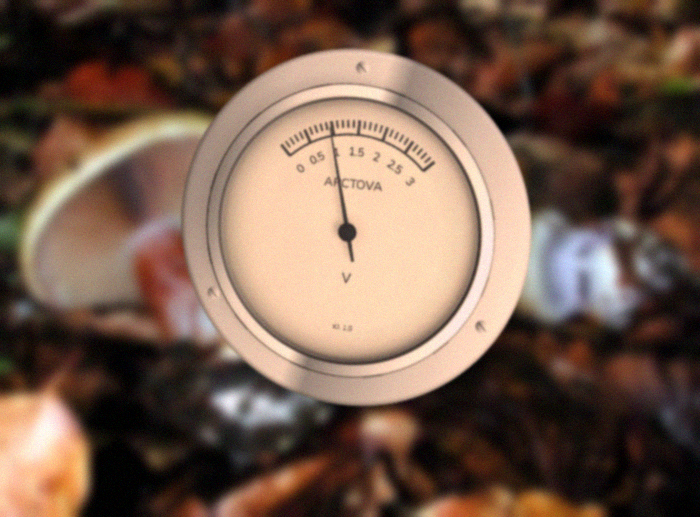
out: 1 V
